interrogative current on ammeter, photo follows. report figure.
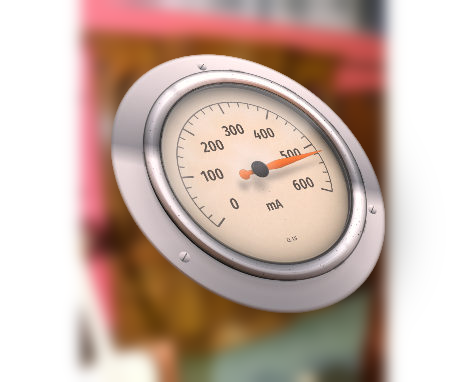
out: 520 mA
